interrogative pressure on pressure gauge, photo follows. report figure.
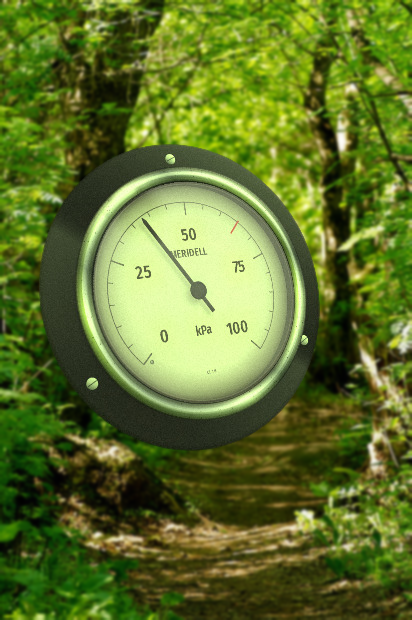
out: 37.5 kPa
